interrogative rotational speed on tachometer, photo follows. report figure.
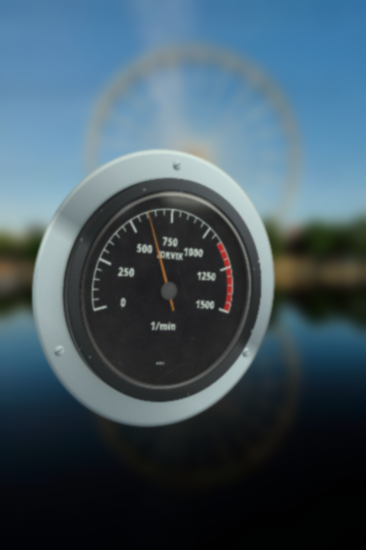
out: 600 rpm
